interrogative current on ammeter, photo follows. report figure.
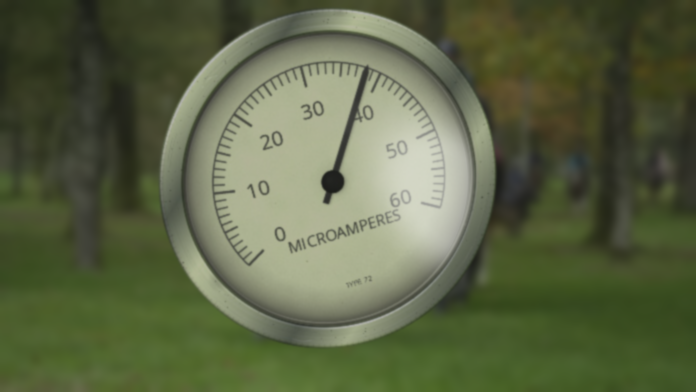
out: 38 µA
